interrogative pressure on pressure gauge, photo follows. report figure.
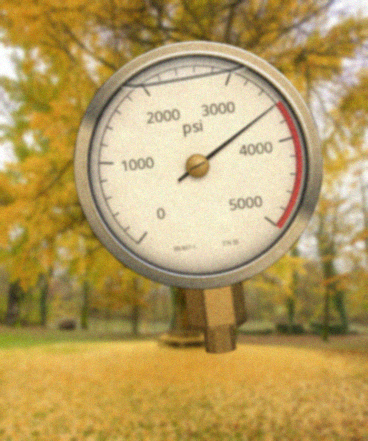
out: 3600 psi
